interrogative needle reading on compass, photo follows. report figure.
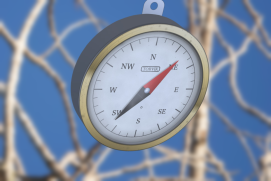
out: 40 °
